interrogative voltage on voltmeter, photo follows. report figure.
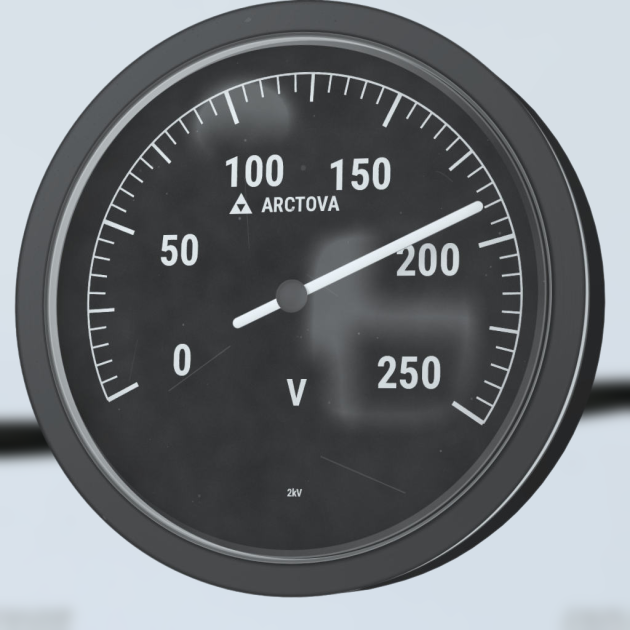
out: 190 V
